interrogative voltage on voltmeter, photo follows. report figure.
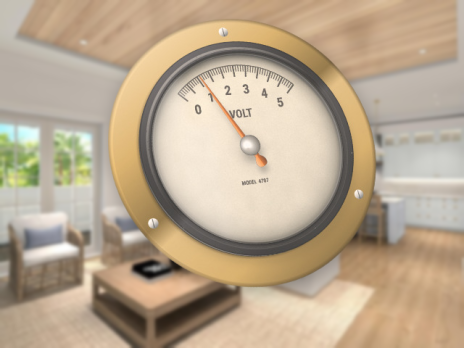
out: 1 V
